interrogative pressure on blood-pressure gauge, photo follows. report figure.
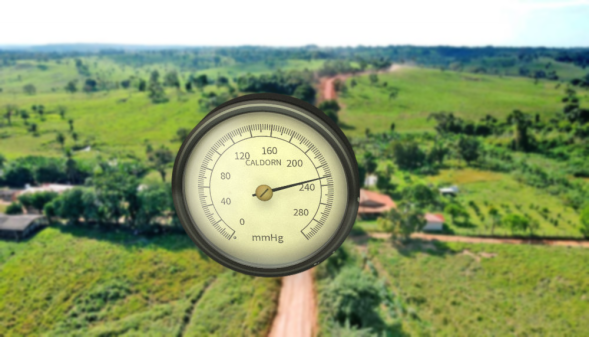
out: 230 mmHg
